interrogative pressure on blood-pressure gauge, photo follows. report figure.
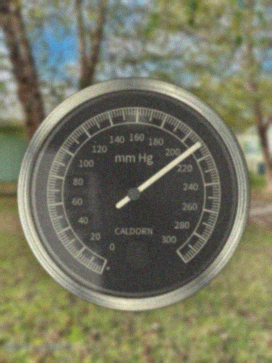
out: 210 mmHg
